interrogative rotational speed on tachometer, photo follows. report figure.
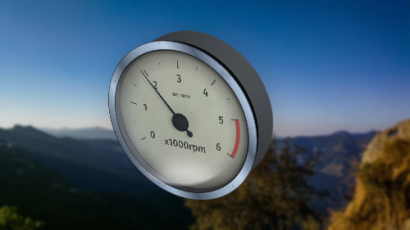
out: 2000 rpm
